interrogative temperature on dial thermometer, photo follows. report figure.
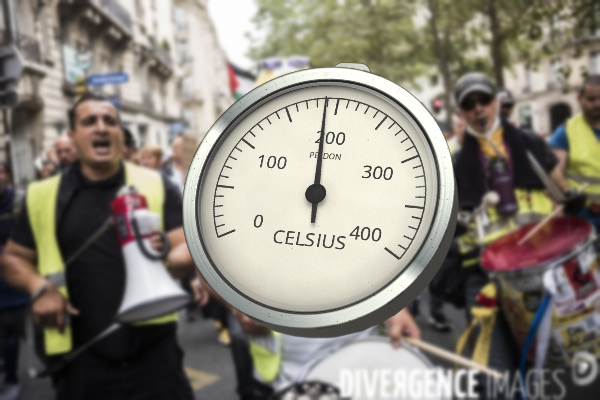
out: 190 °C
